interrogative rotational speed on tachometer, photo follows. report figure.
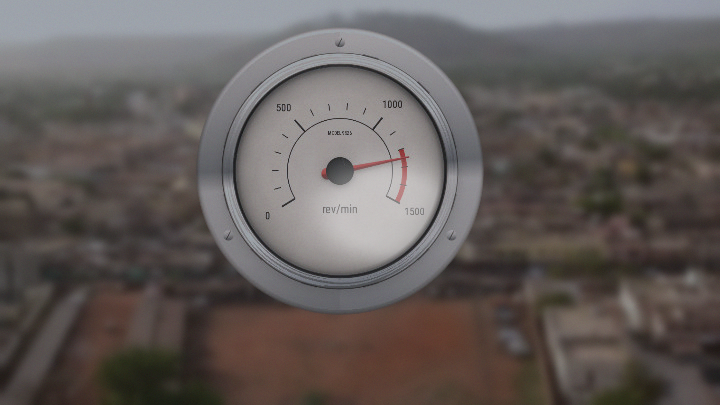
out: 1250 rpm
